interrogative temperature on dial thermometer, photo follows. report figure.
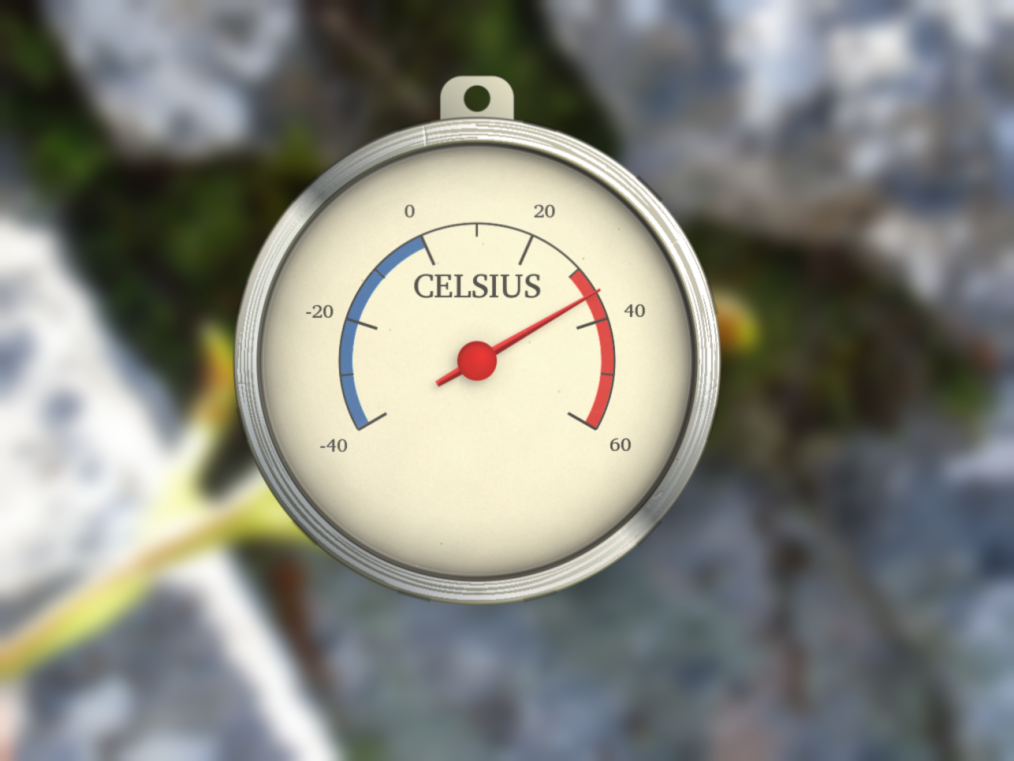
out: 35 °C
